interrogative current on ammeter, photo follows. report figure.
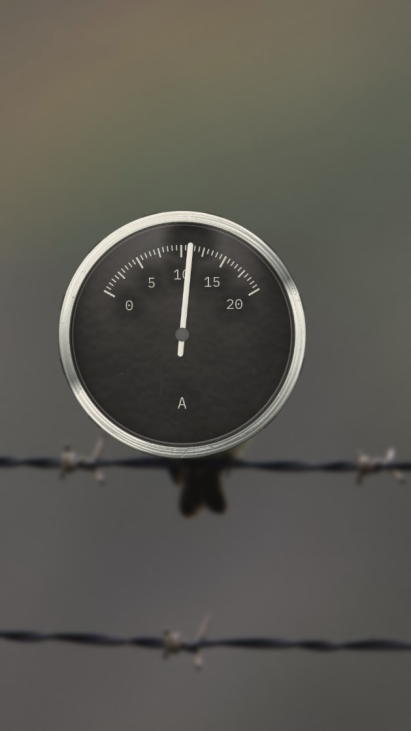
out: 11 A
